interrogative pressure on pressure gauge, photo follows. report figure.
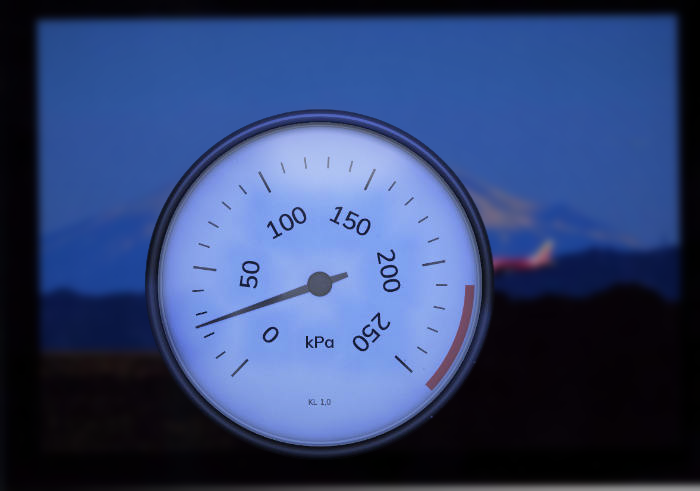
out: 25 kPa
